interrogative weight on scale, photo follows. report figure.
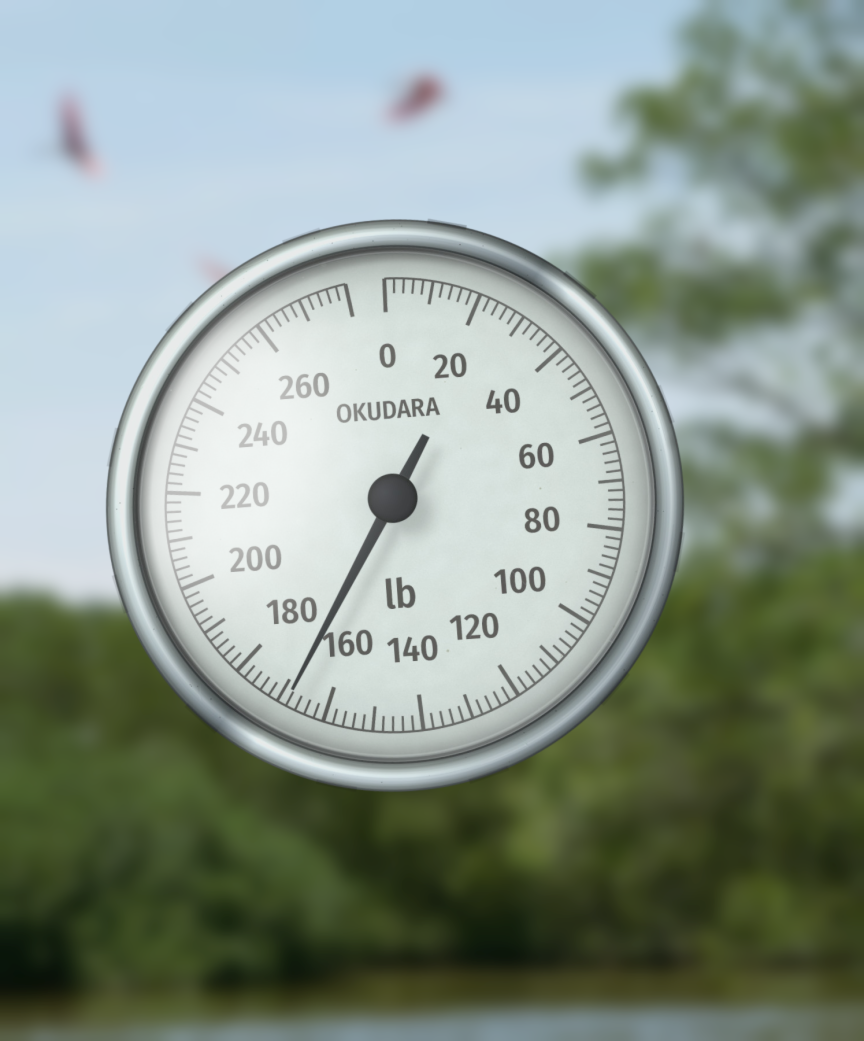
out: 168 lb
